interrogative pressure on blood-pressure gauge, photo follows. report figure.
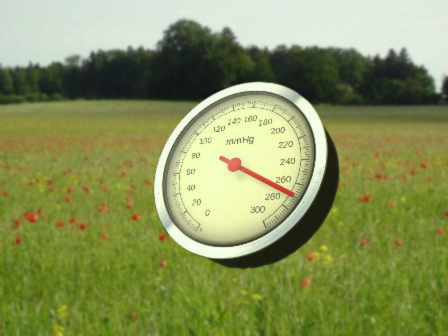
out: 270 mmHg
